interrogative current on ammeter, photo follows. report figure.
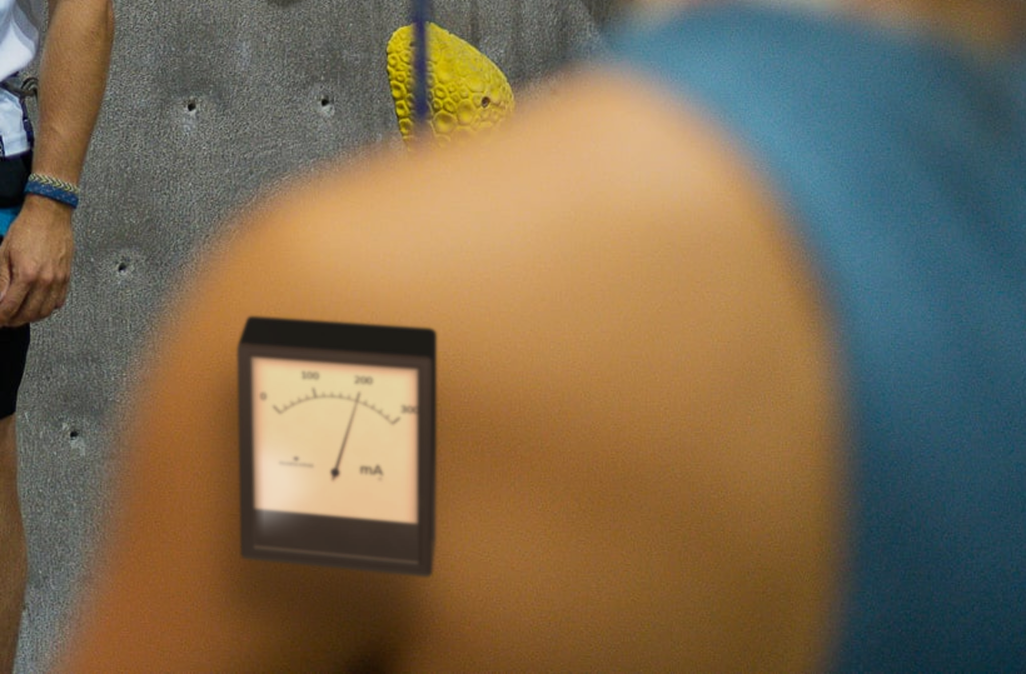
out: 200 mA
